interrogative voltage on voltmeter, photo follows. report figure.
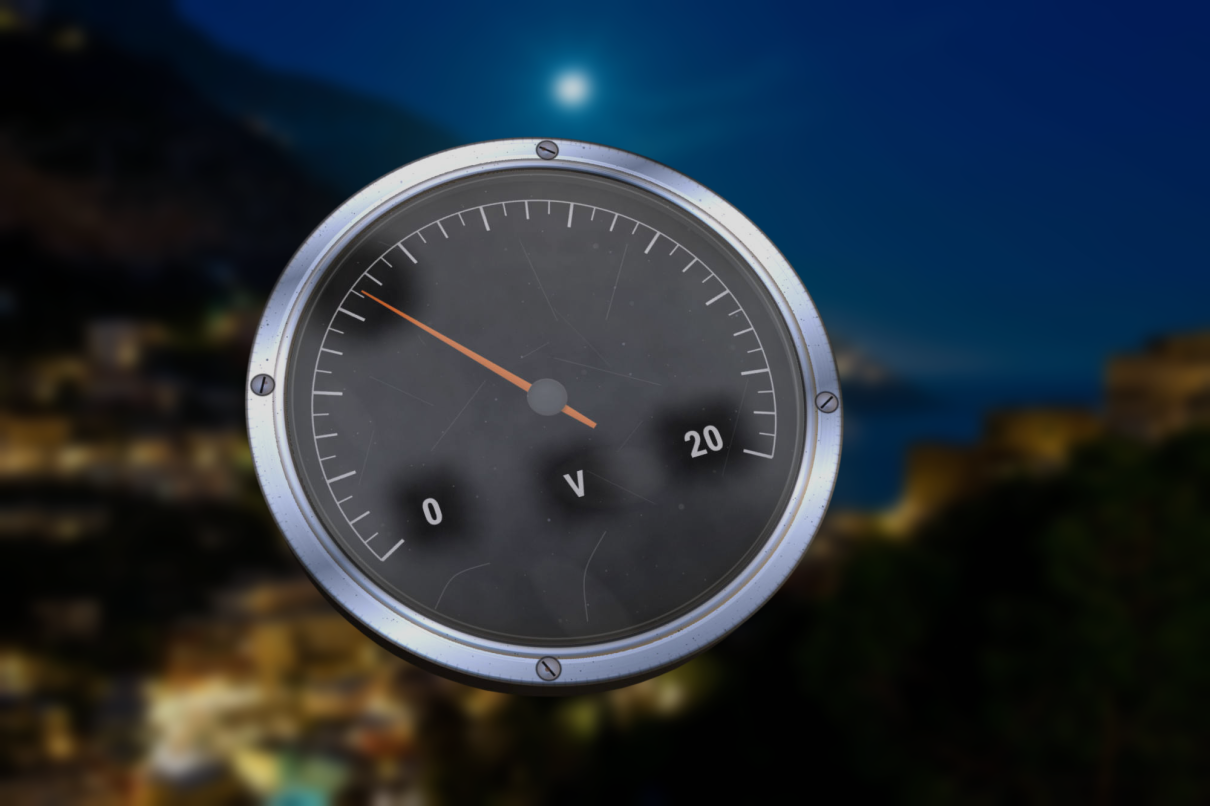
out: 6.5 V
